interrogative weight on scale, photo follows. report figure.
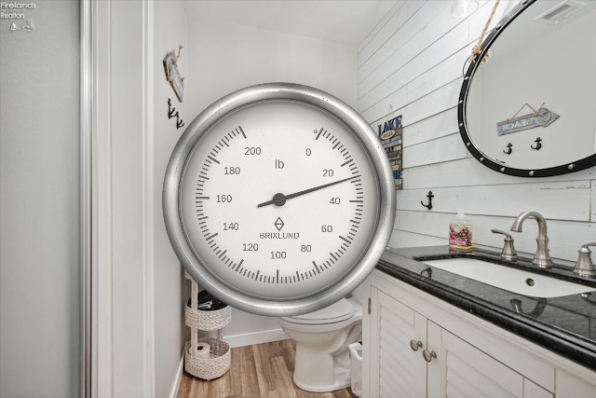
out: 28 lb
